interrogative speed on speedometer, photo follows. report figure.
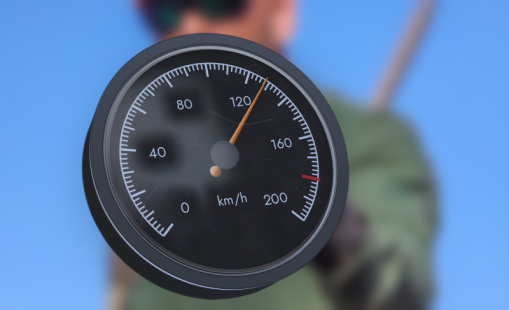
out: 128 km/h
